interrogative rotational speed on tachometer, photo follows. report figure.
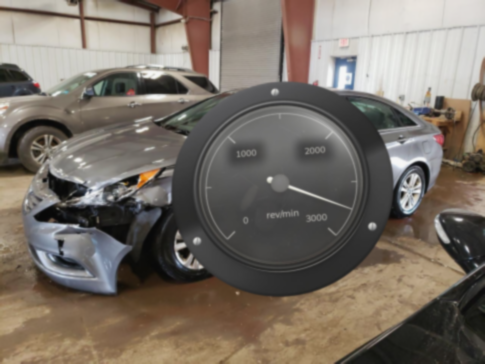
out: 2750 rpm
